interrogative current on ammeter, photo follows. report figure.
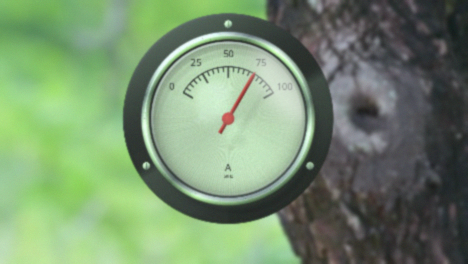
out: 75 A
